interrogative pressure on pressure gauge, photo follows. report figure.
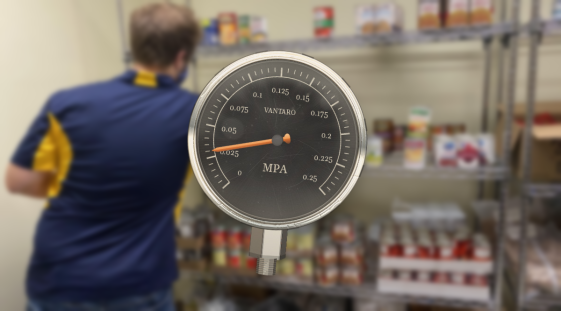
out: 0.03 MPa
